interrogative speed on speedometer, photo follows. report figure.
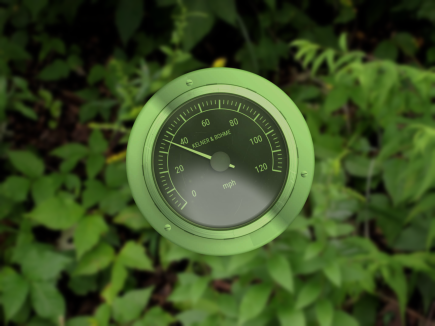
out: 36 mph
